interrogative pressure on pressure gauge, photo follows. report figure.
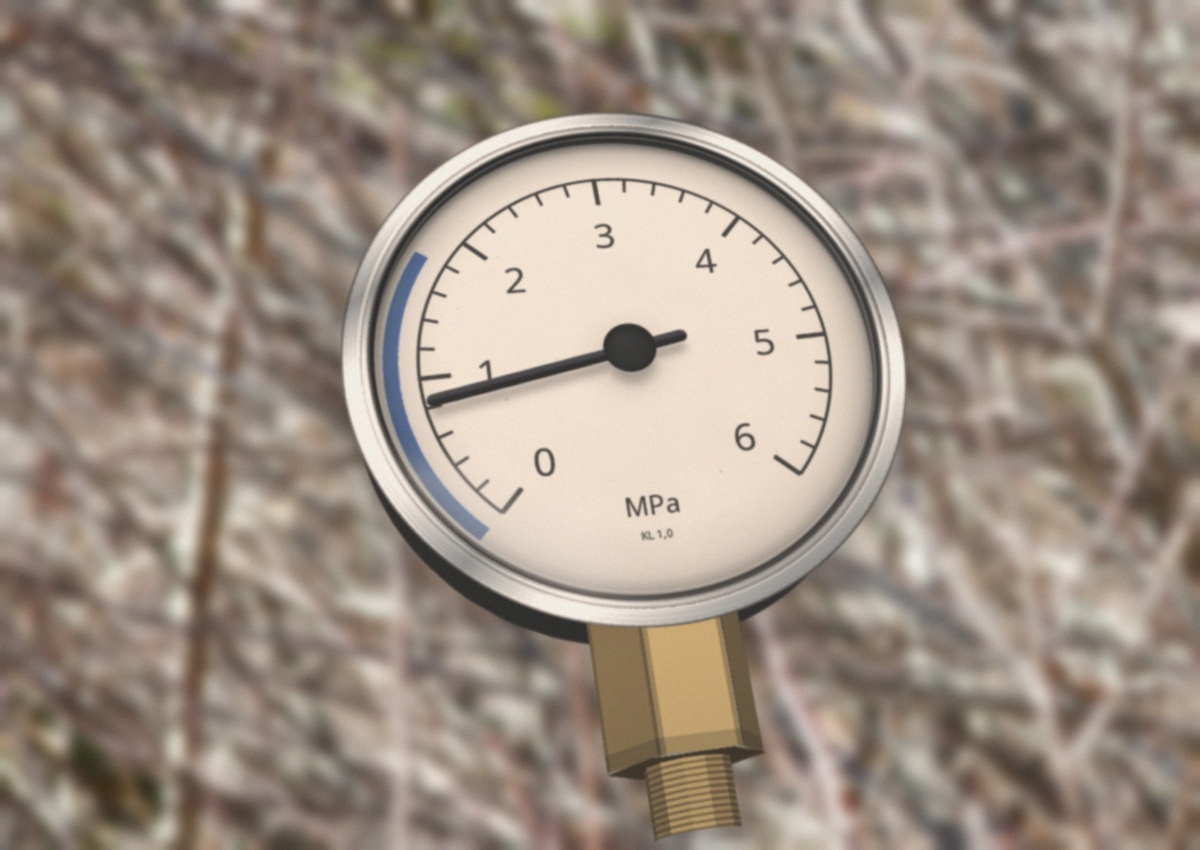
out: 0.8 MPa
